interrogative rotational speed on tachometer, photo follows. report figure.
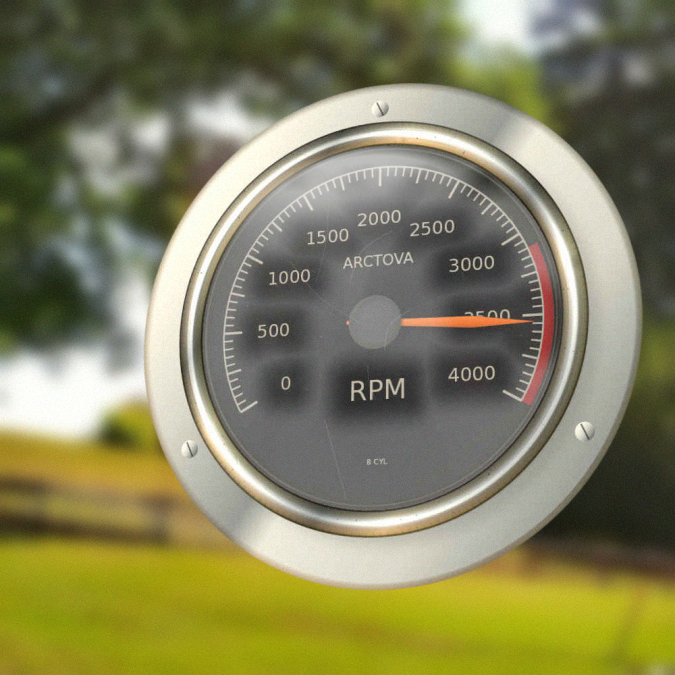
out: 3550 rpm
